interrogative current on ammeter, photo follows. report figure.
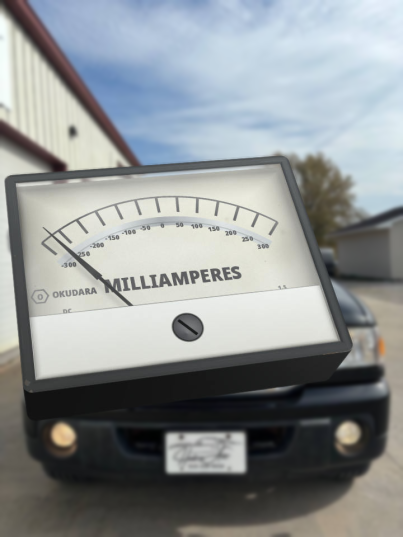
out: -275 mA
